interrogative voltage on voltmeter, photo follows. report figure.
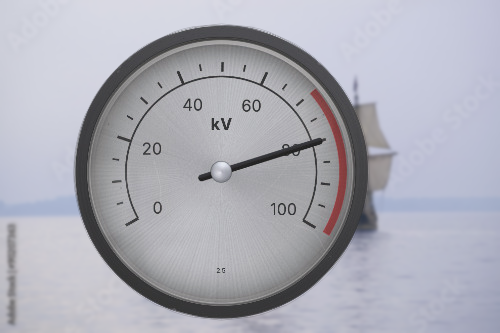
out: 80 kV
